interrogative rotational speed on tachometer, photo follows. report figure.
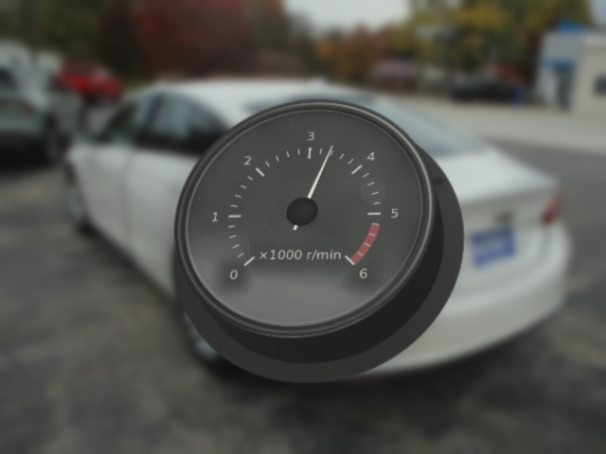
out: 3400 rpm
